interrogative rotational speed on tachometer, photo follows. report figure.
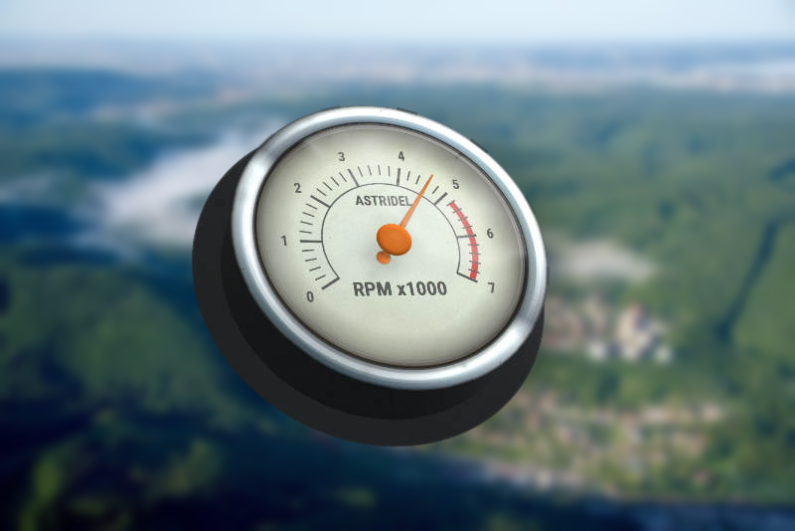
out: 4600 rpm
